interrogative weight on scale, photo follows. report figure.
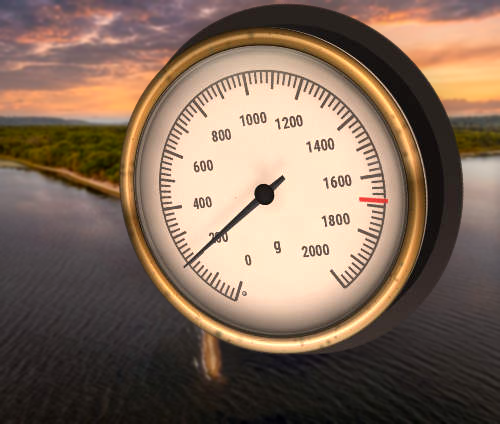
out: 200 g
